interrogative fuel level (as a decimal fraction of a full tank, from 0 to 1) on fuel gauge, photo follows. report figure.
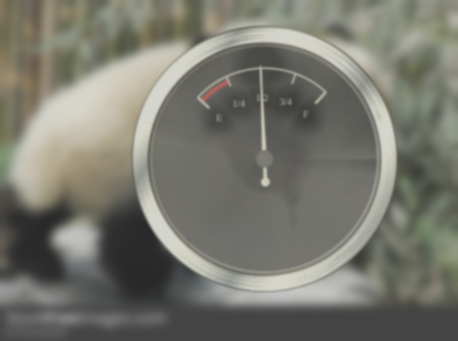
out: 0.5
